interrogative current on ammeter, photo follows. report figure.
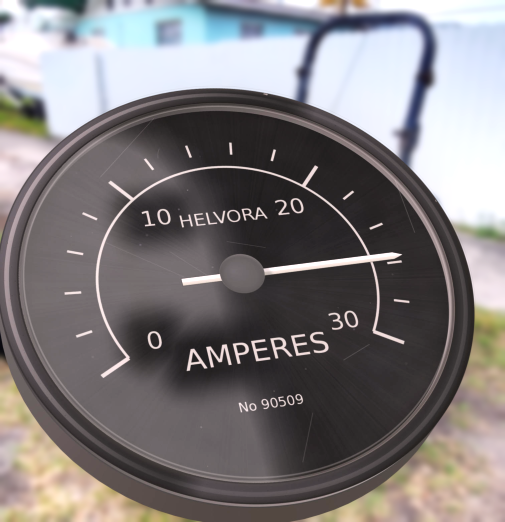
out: 26 A
